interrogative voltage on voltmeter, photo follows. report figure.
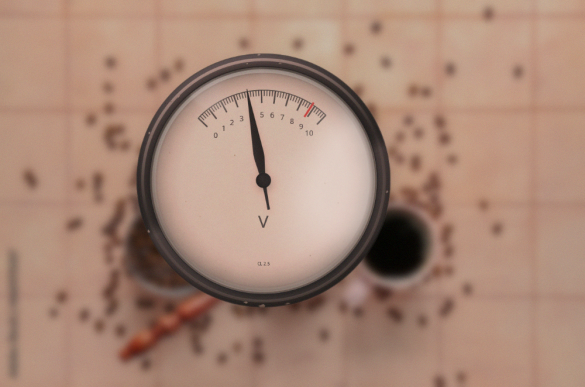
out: 4 V
